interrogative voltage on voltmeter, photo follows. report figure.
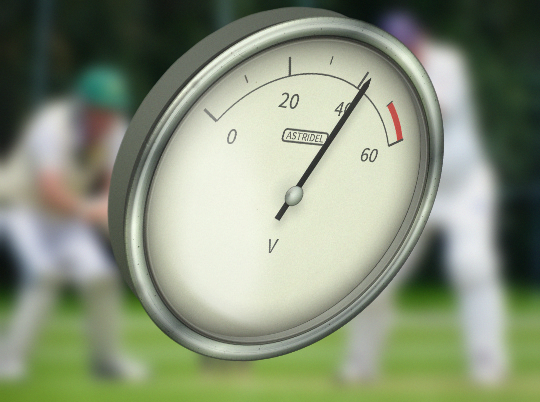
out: 40 V
